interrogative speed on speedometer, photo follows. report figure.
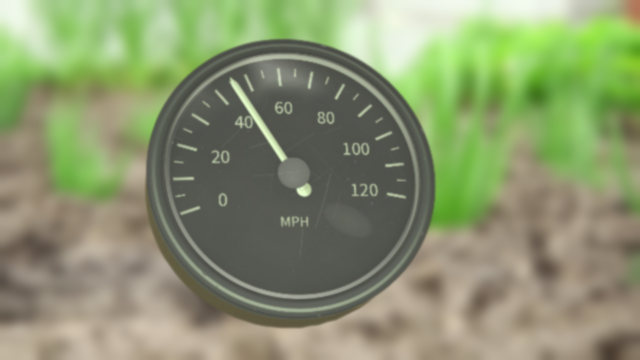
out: 45 mph
